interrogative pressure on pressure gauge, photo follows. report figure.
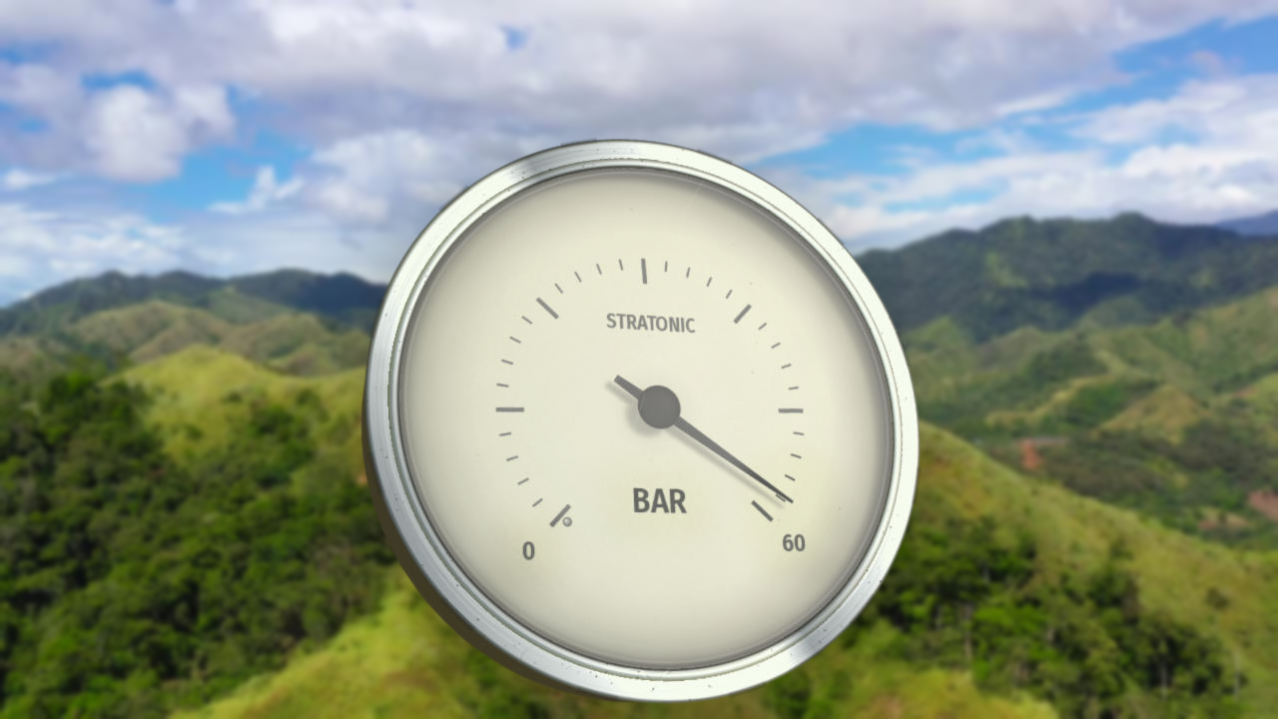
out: 58 bar
